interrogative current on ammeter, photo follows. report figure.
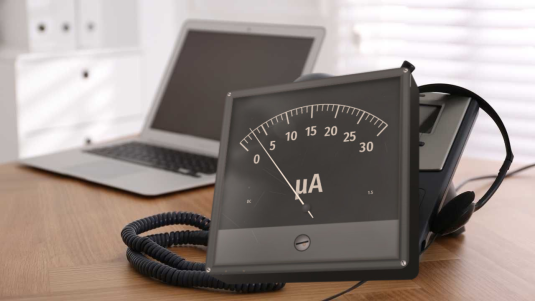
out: 3 µA
